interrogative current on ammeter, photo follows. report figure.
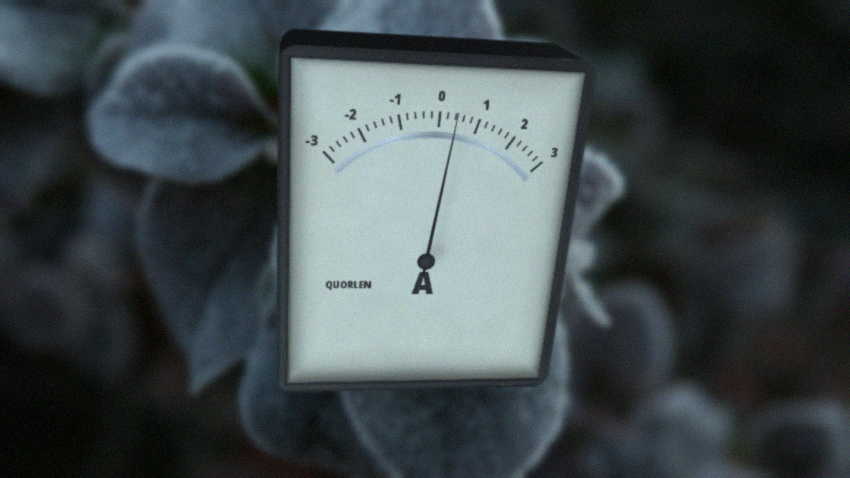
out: 0.4 A
